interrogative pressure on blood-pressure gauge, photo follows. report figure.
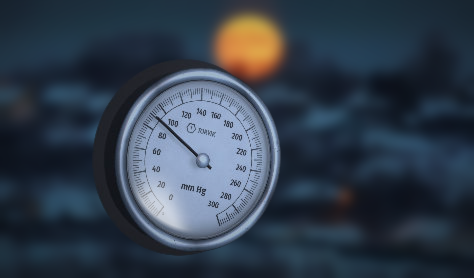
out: 90 mmHg
